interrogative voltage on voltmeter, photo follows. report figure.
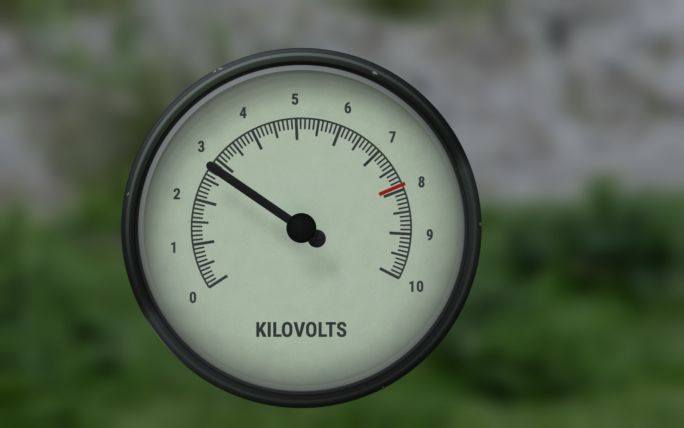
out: 2.8 kV
